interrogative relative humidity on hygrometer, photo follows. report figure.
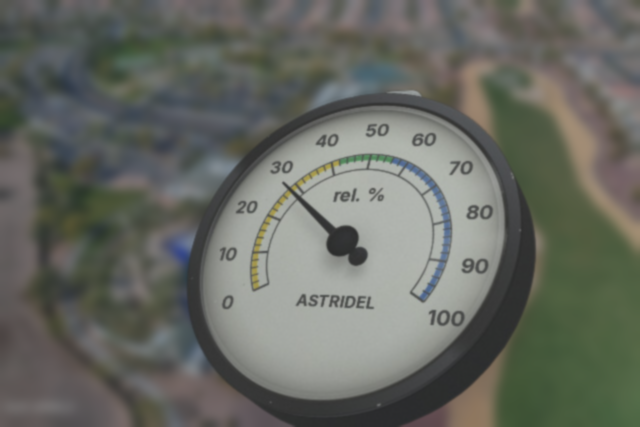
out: 28 %
